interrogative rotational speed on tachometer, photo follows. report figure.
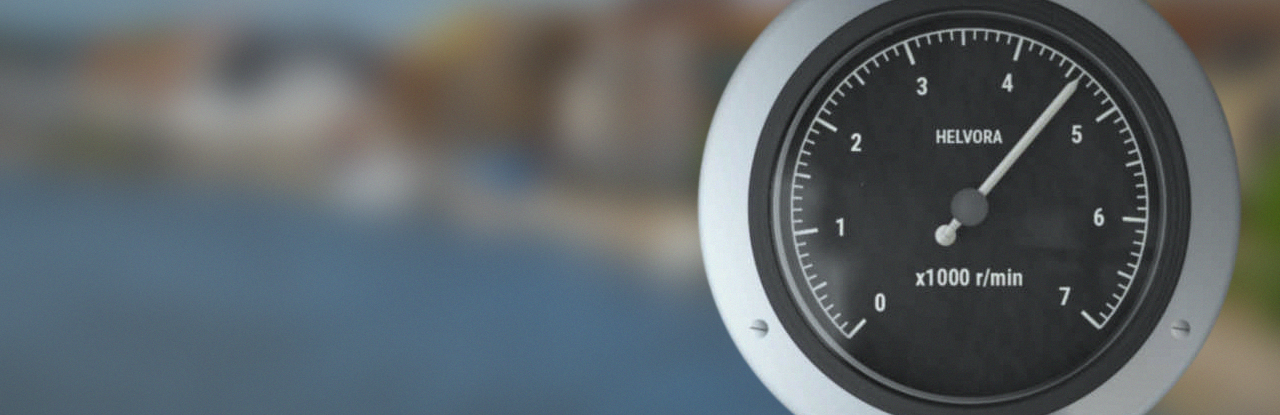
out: 4600 rpm
